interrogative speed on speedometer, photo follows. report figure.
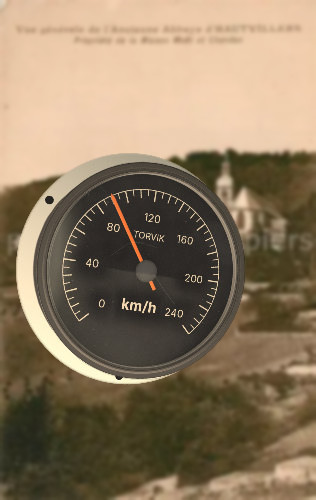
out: 90 km/h
